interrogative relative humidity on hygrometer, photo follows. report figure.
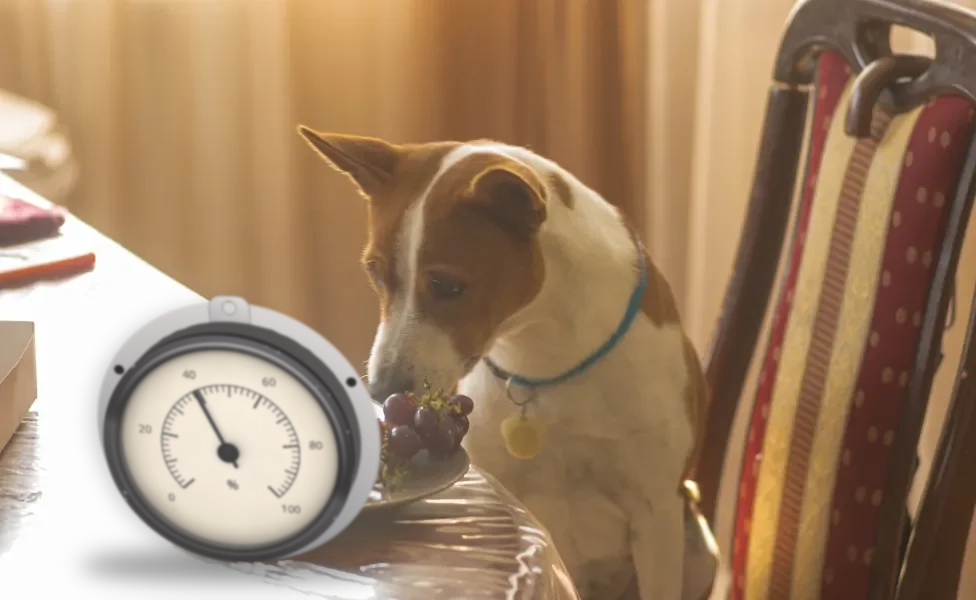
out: 40 %
